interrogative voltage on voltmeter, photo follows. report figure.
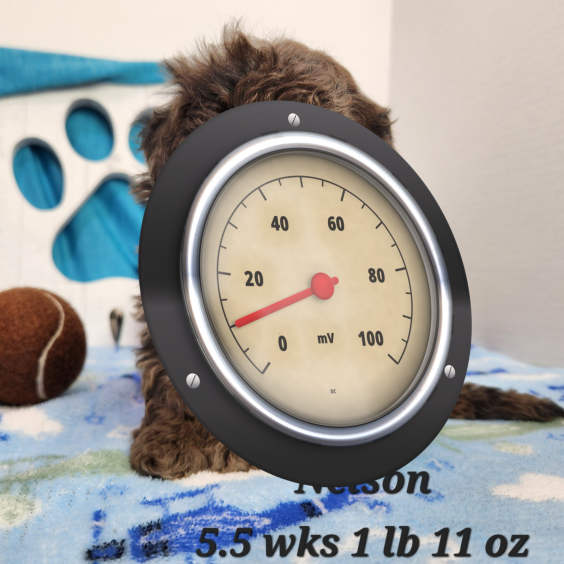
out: 10 mV
